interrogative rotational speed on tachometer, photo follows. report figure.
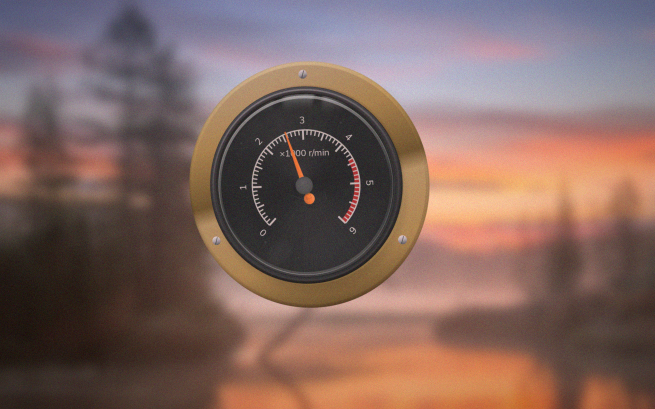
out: 2600 rpm
